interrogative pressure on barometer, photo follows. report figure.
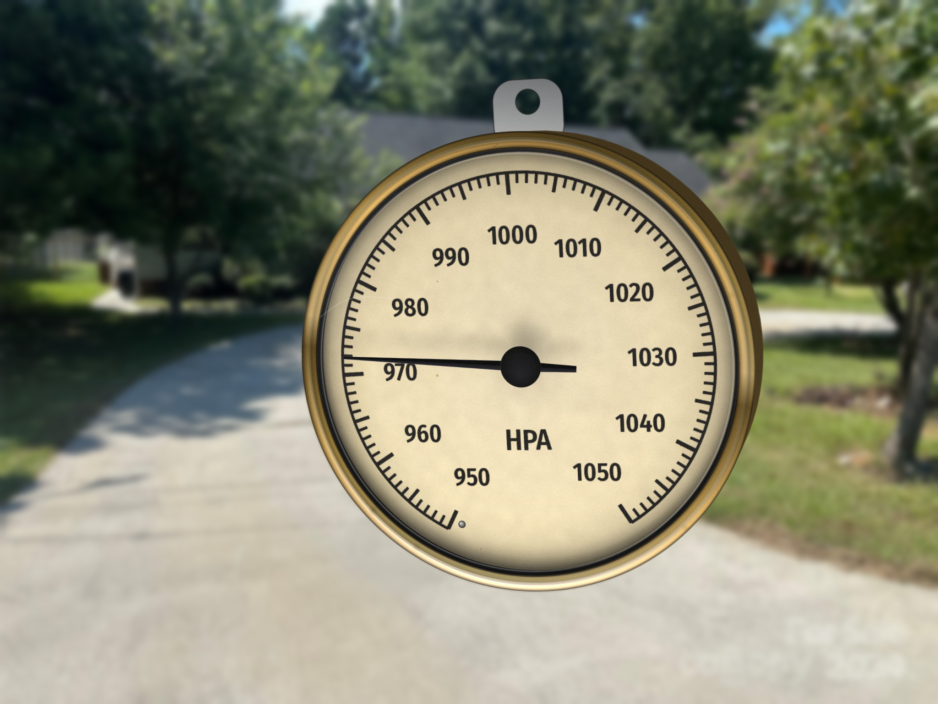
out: 972 hPa
